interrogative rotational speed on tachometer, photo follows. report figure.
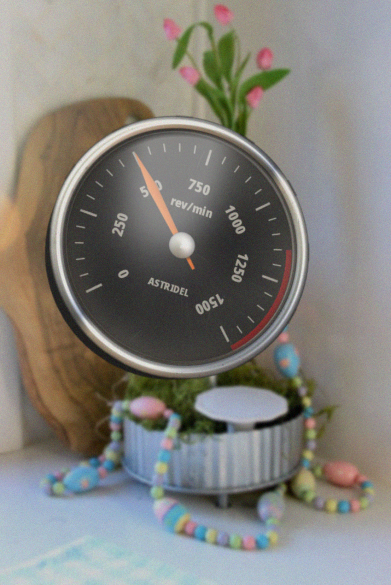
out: 500 rpm
